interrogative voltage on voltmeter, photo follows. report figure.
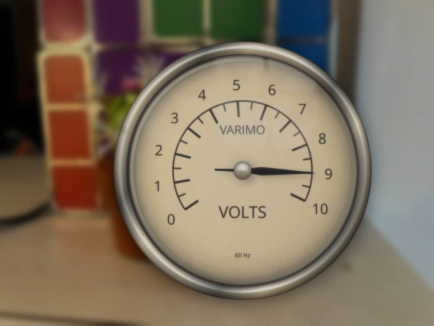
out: 9 V
